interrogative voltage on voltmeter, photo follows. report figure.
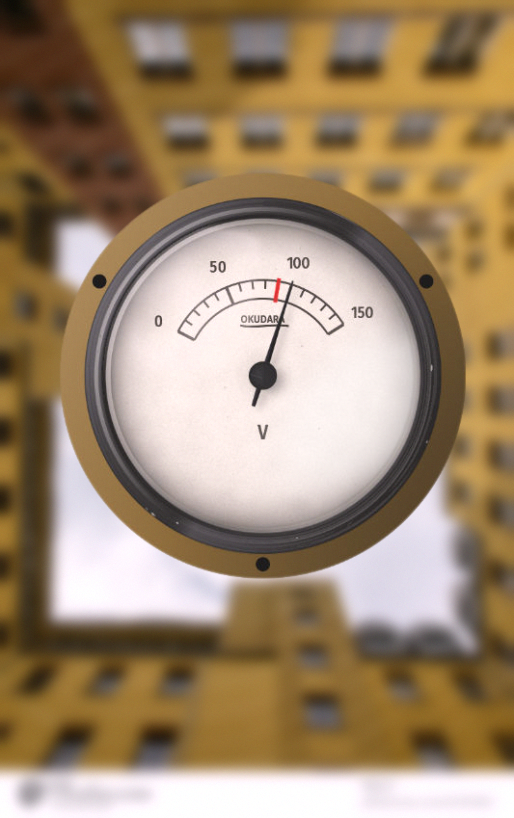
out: 100 V
